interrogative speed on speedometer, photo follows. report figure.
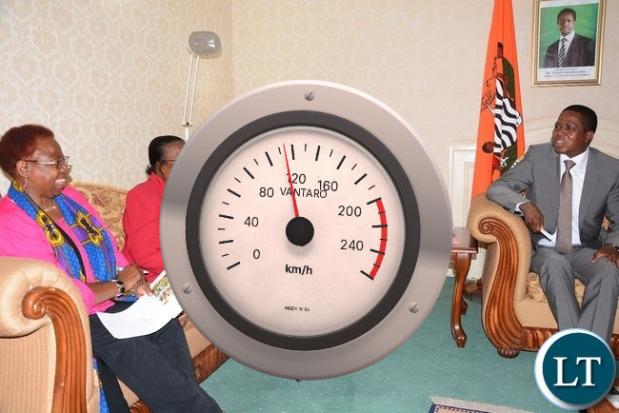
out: 115 km/h
